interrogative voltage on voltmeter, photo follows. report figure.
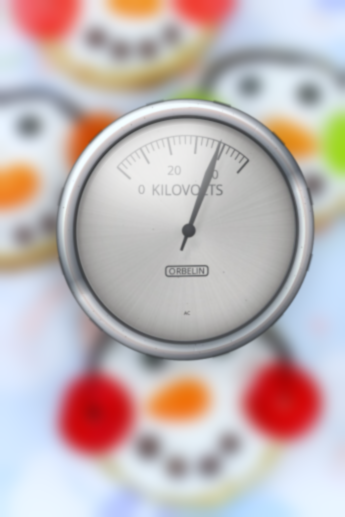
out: 38 kV
